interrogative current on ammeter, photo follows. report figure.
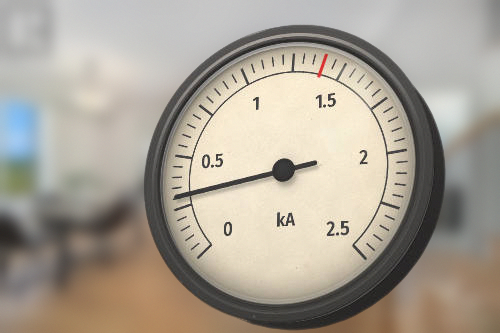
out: 0.3 kA
